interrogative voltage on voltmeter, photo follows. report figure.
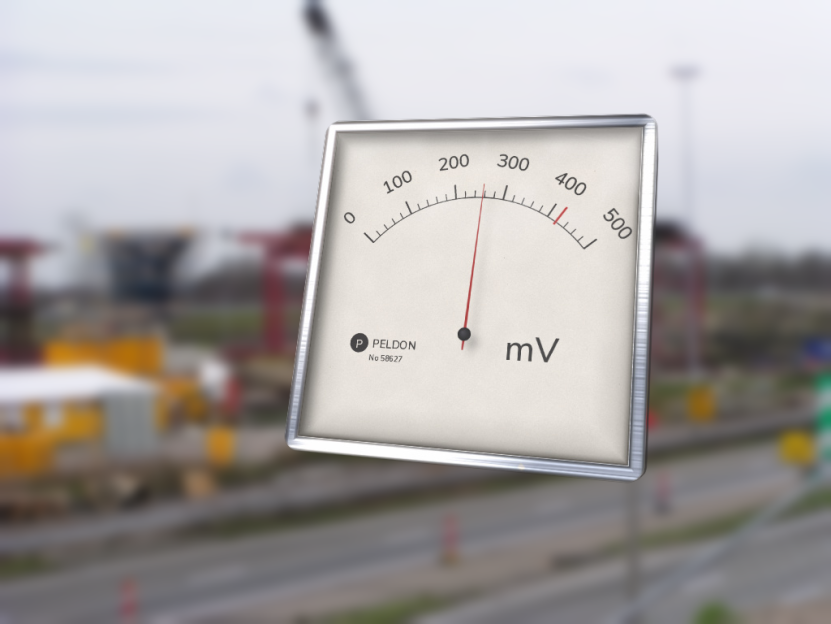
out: 260 mV
